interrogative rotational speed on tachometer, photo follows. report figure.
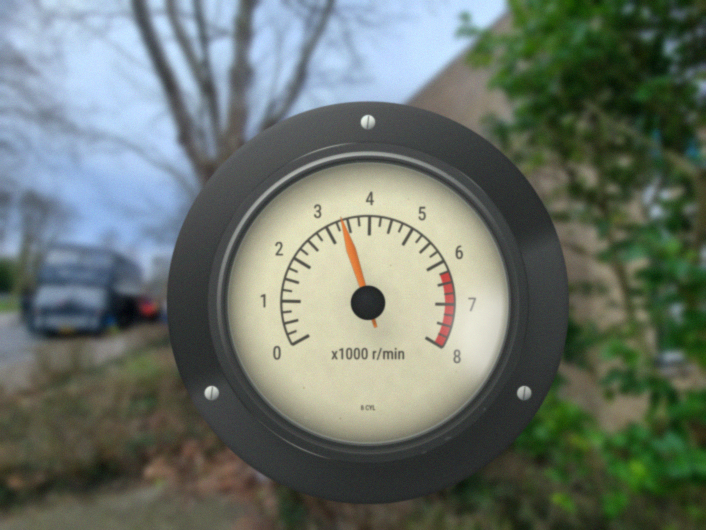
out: 3375 rpm
